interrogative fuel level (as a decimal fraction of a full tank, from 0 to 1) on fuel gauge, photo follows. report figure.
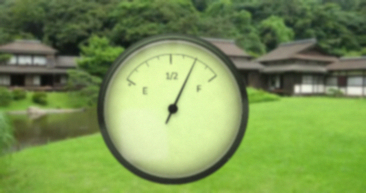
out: 0.75
